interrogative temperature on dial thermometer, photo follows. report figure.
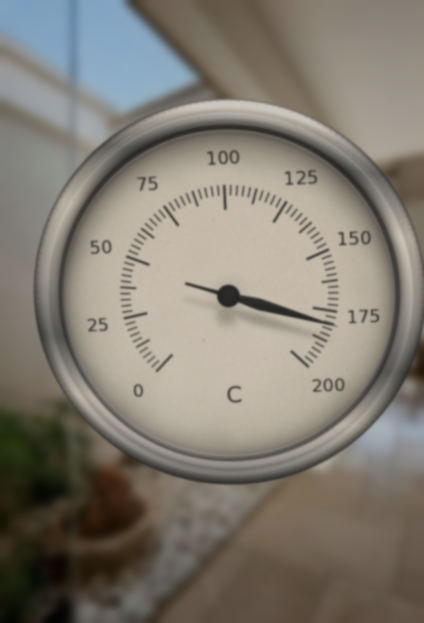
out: 180 °C
